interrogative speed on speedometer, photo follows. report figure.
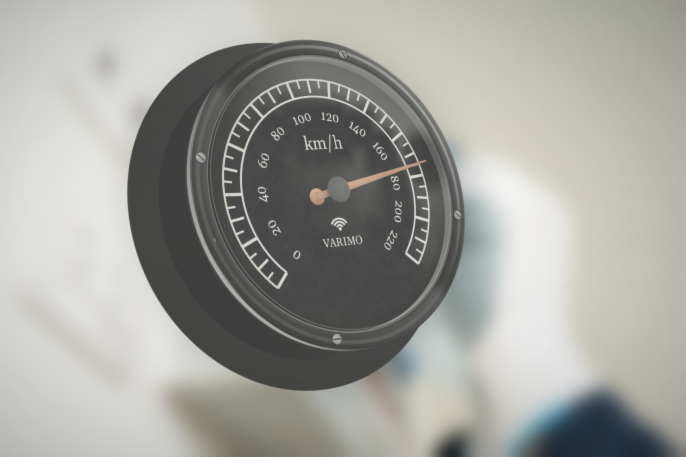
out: 175 km/h
